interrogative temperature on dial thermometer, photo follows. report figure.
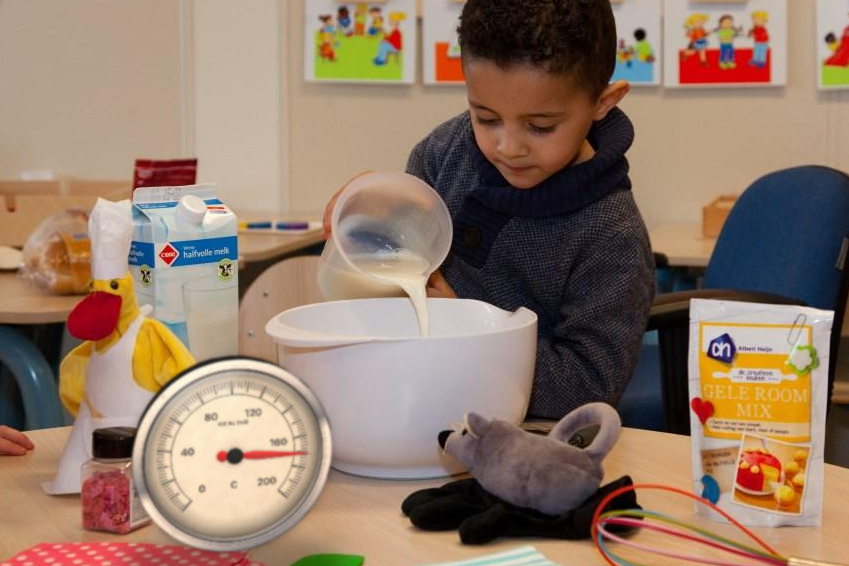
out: 170 °C
